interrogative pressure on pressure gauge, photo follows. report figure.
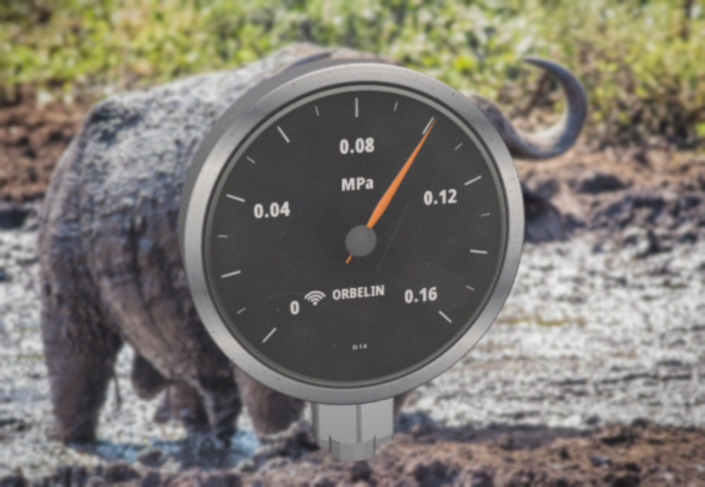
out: 0.1 MPa
